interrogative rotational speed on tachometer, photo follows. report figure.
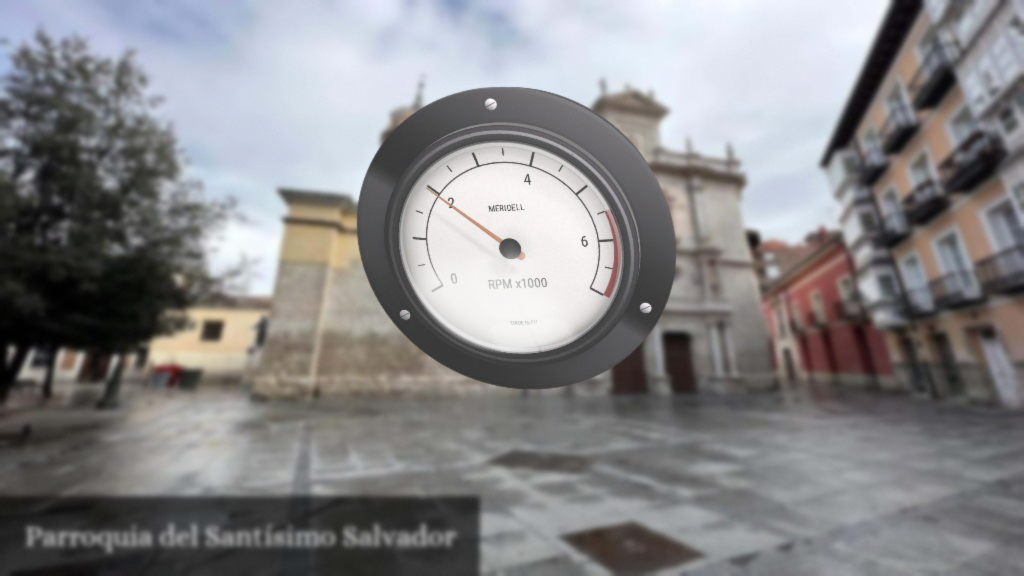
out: 2000 rpm
